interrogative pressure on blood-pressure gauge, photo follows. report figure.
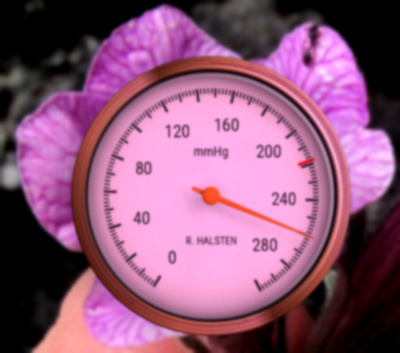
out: 260 mmHg
